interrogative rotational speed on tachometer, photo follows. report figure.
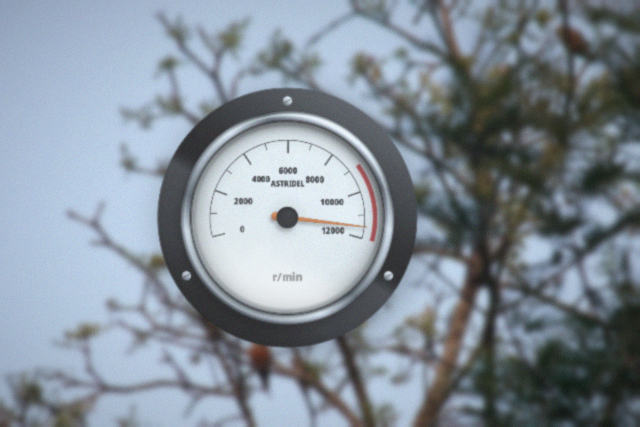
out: 11500 rpm
